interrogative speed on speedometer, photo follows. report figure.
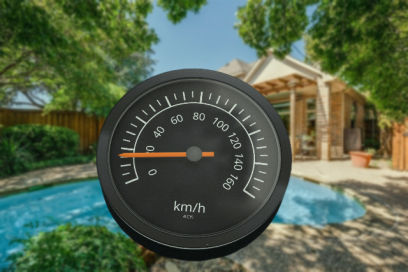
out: 15 km/h
